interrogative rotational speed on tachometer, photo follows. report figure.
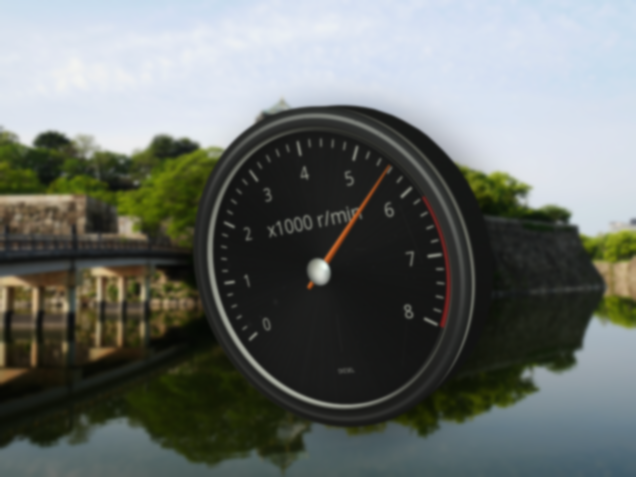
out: 5600 rpm
